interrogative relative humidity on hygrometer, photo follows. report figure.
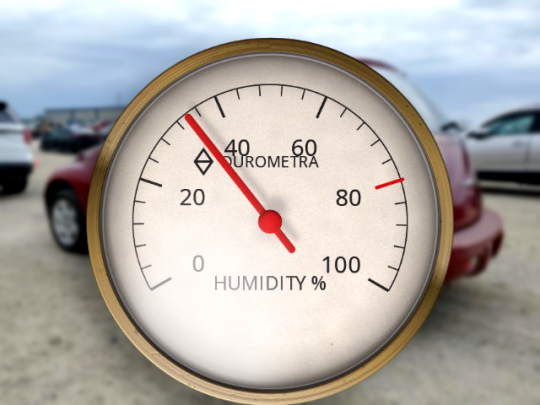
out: 34 %
